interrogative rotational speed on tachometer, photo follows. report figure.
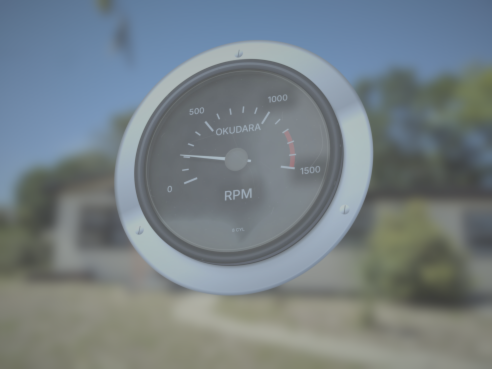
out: 200 rpm
